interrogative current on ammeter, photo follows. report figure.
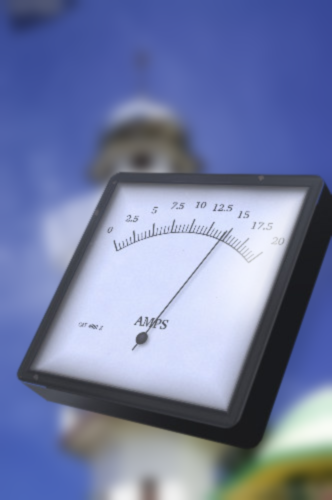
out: 15 A
